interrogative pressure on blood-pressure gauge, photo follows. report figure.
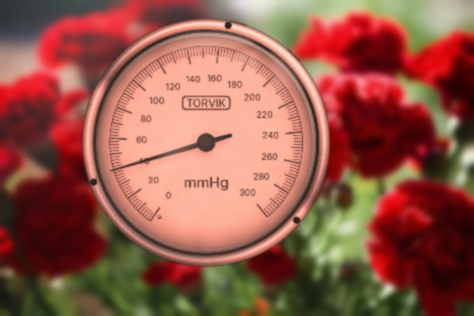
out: 40 mmHg
